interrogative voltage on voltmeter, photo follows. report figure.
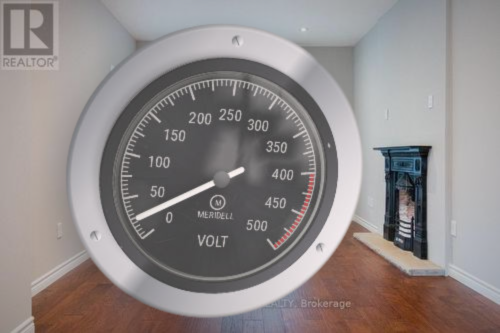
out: 25 V
